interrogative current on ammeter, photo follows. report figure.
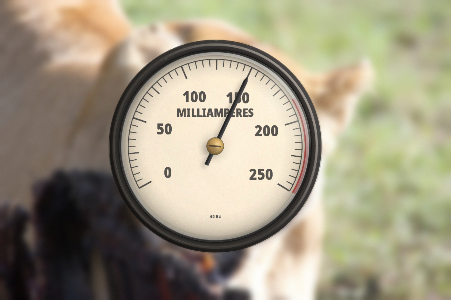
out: 150 mA
